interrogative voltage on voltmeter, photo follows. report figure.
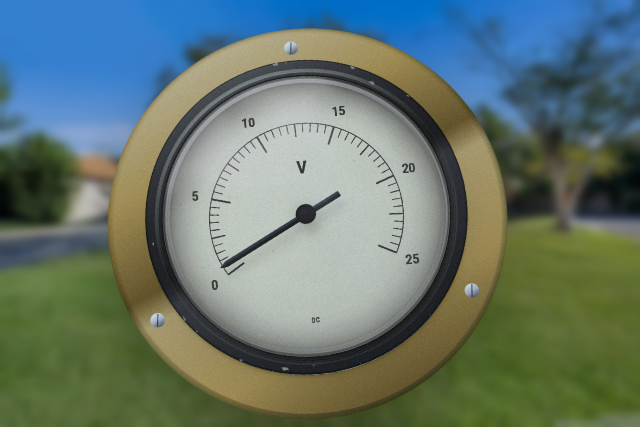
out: 0.5 V
